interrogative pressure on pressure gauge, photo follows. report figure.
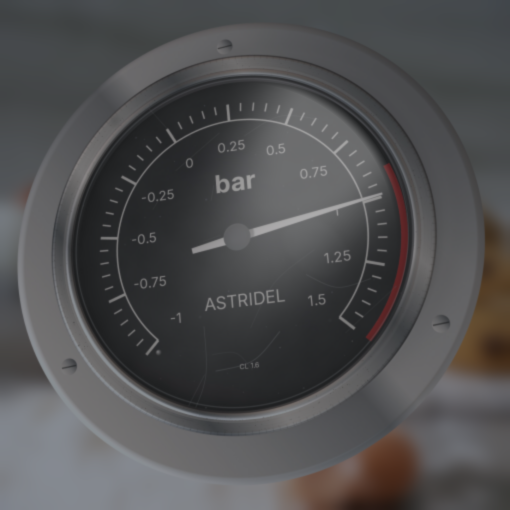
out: 1 bar
